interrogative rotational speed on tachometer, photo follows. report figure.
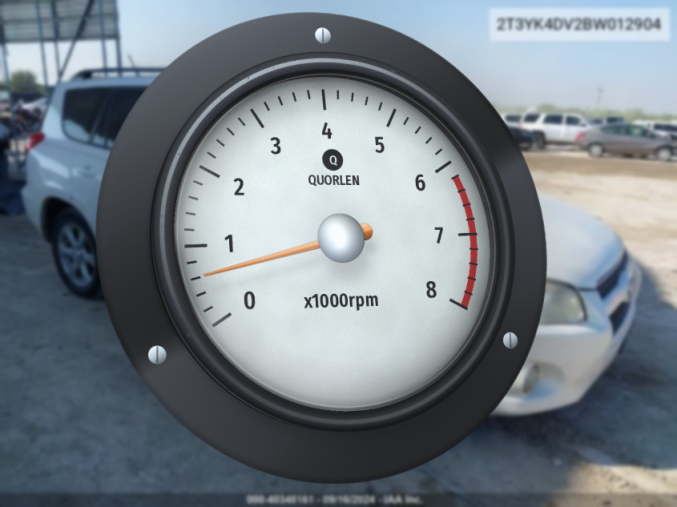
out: 600 rpm
